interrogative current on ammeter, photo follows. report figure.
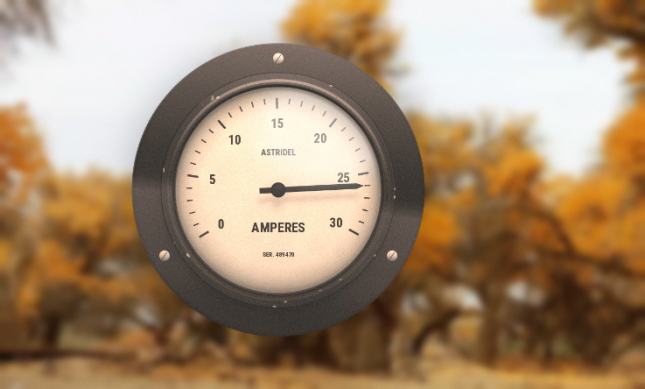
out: 26 A
